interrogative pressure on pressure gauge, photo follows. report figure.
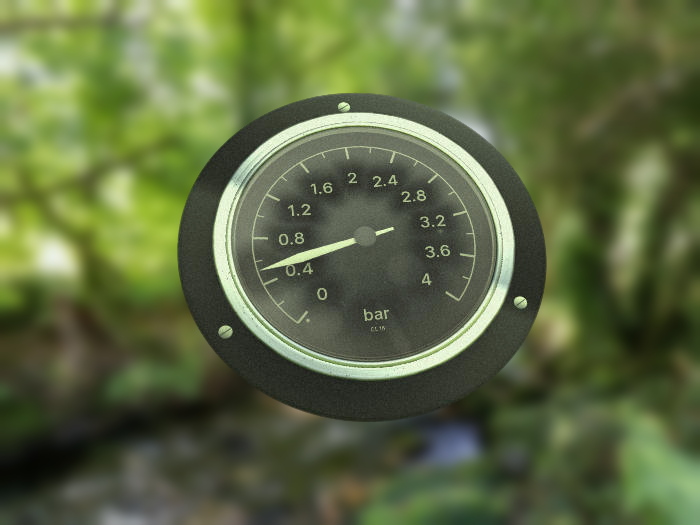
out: 0.5 bar
